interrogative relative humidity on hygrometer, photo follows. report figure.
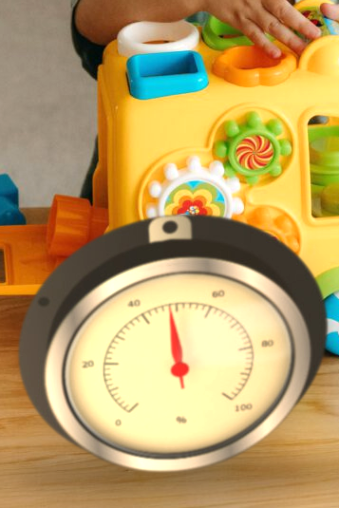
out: 48 %
